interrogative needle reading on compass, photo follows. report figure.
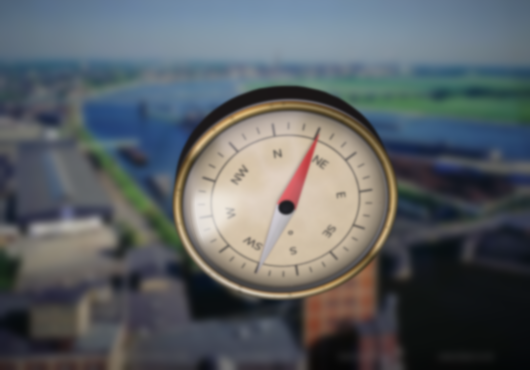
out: 30 °
